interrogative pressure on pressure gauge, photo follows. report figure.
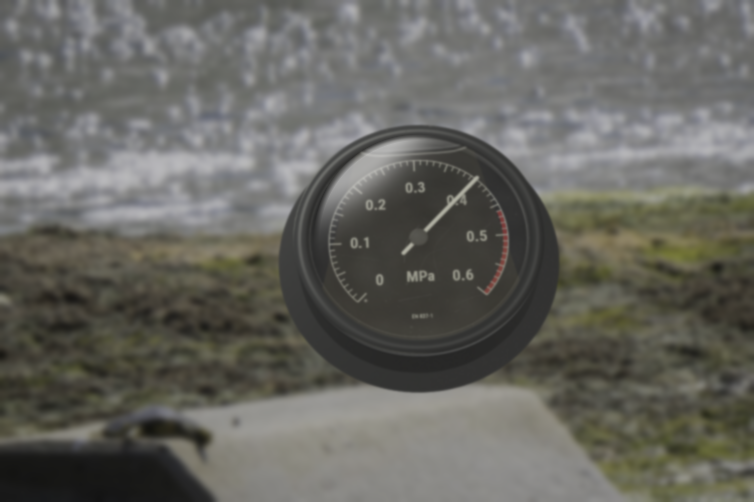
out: 0.4 MPa
